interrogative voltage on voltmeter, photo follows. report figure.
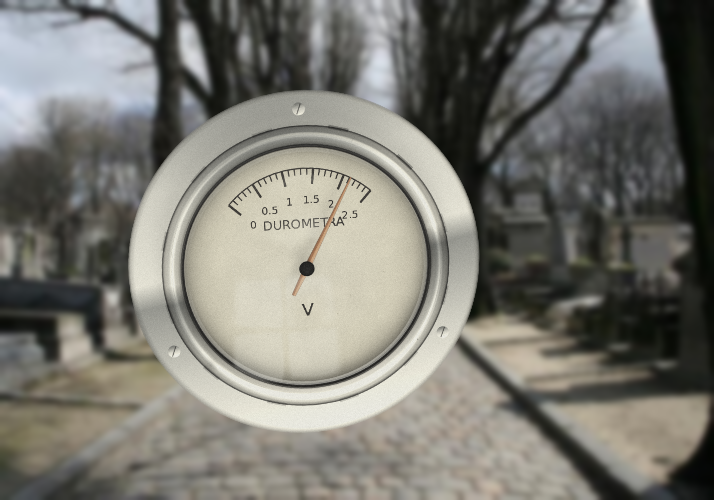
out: 2.1 V
